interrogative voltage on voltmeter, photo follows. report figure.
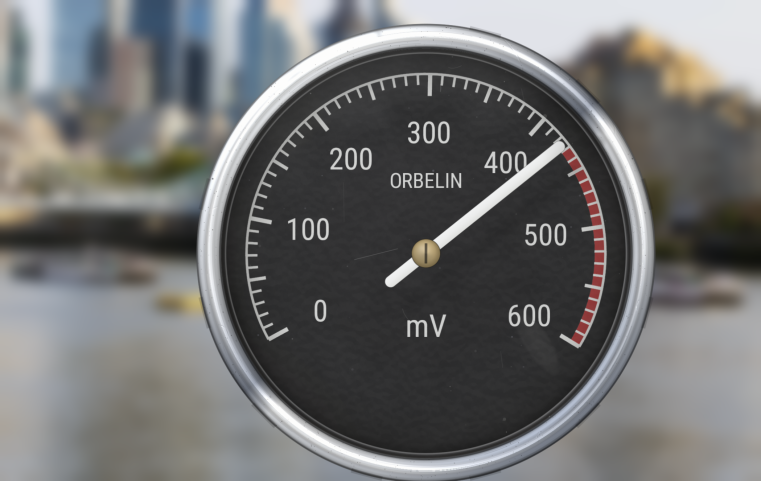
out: 425 mV
